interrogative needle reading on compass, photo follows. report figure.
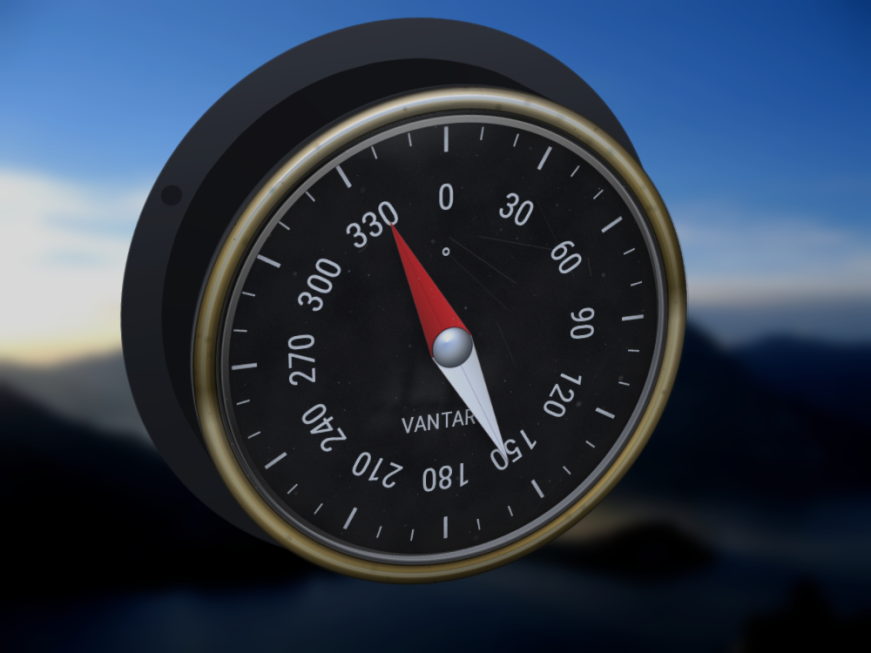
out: 335 °
